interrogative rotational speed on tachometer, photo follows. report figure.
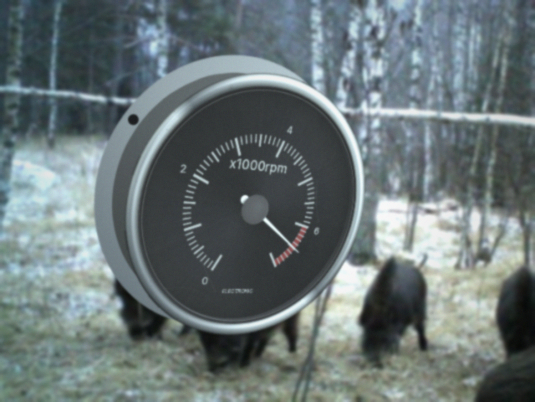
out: 6500 rpm
